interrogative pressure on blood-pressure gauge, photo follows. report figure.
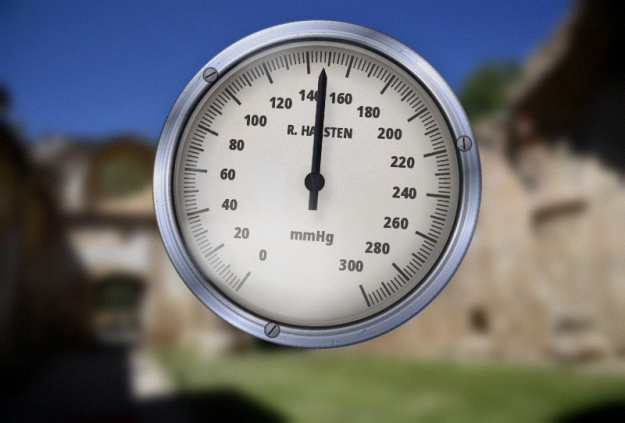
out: 148 mmHg
